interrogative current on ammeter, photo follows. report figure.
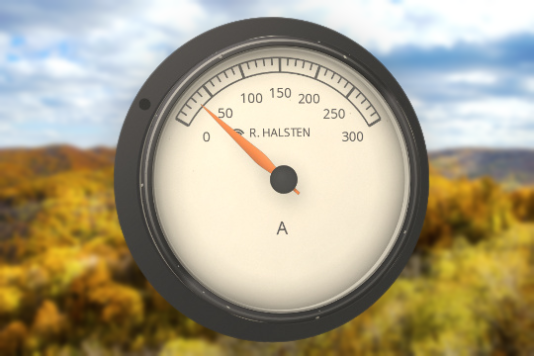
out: 30 A
